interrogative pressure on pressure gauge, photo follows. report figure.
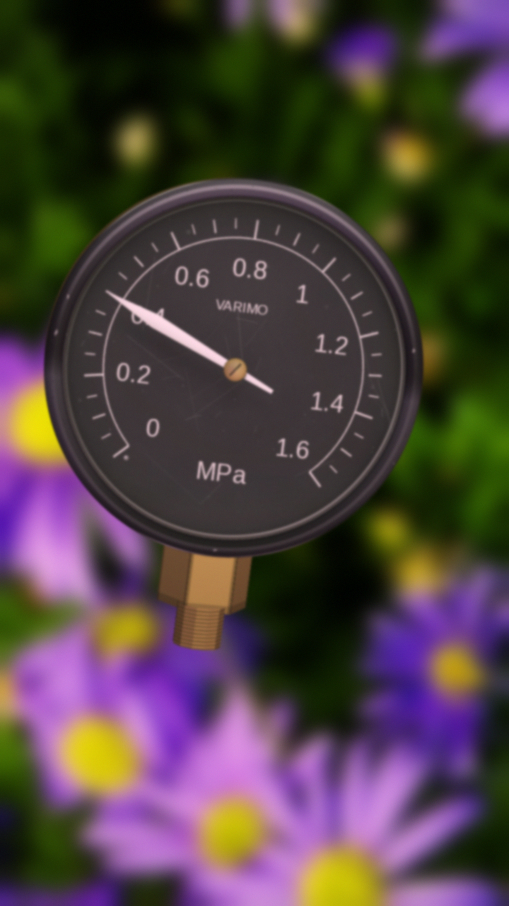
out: 0.4 MPa
